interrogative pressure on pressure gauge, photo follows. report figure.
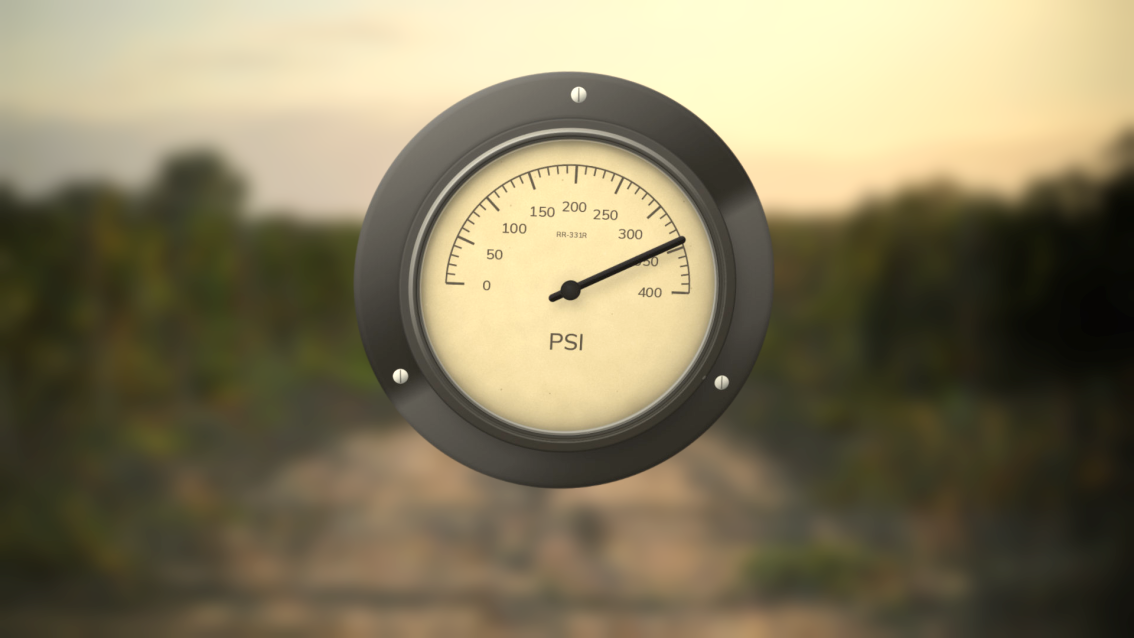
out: 340 psi
